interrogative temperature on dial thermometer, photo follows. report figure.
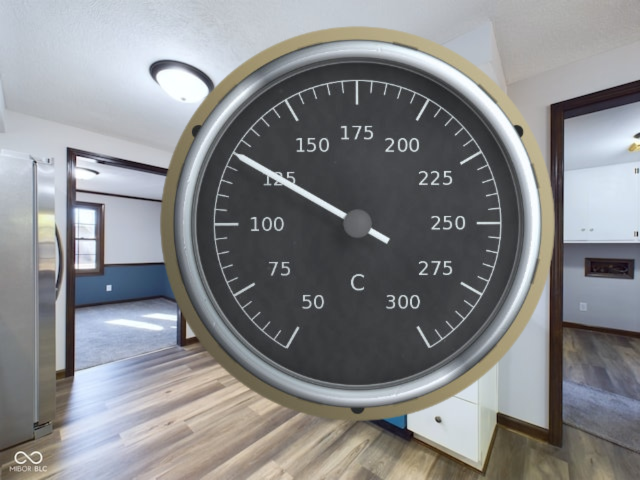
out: 125 °C
